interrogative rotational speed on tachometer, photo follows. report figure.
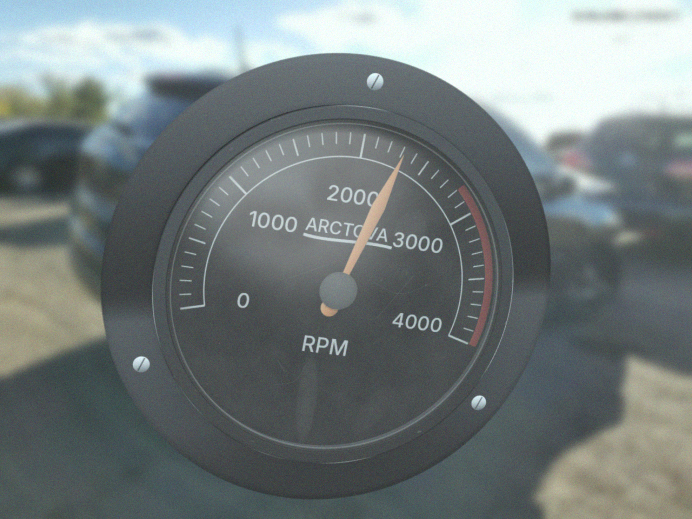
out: 2300 rpm
